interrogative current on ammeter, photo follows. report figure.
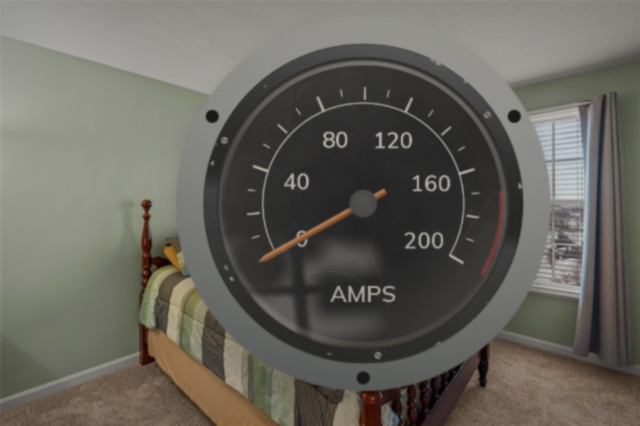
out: 0 A
